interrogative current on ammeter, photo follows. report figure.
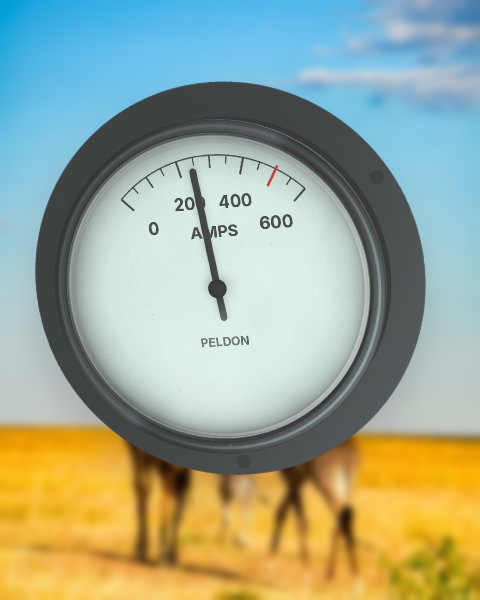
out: 250 A
